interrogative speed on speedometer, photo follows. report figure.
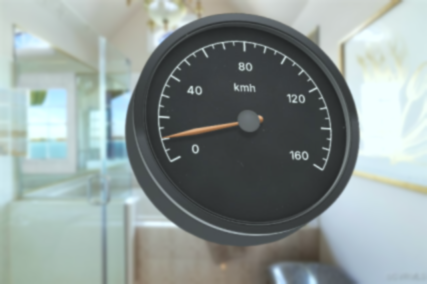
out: 10 km/h
